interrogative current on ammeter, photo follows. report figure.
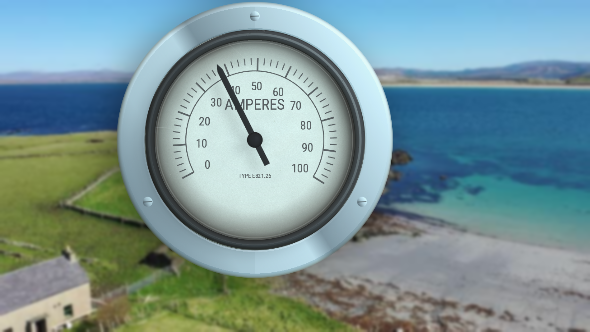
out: 38 A
